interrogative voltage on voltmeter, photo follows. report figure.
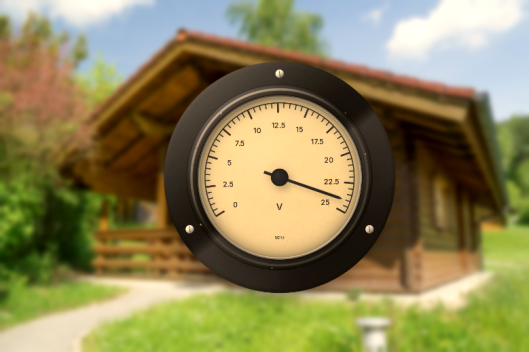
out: 24 V
